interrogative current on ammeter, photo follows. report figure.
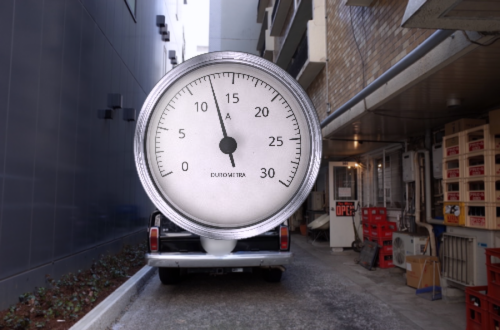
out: 12.5 A
